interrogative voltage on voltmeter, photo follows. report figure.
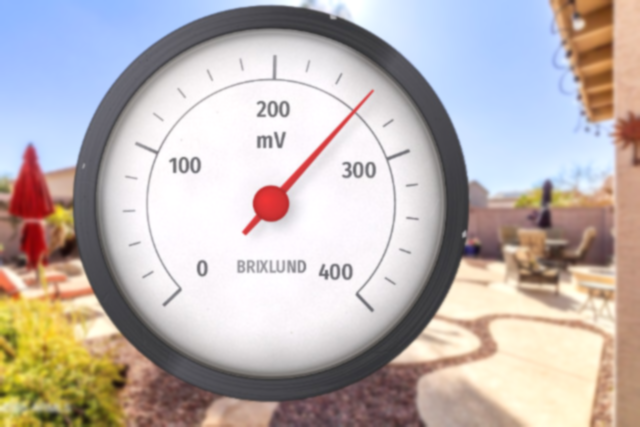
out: 260 mV
